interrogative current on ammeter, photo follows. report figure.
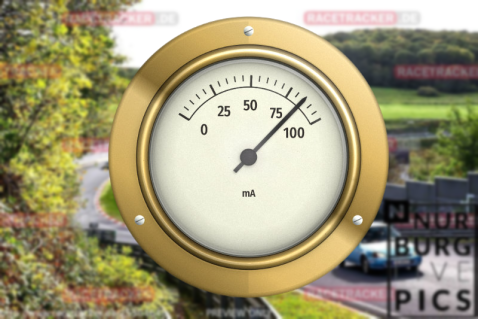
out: 85 mA
